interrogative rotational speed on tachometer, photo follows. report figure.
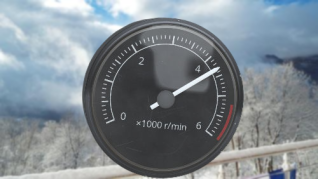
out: 4300 rpm
